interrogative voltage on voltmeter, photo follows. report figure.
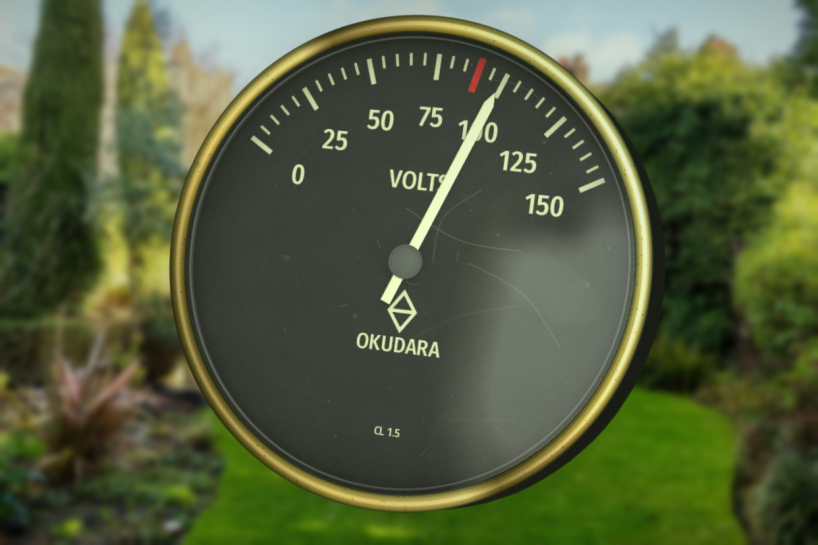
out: 100 V
